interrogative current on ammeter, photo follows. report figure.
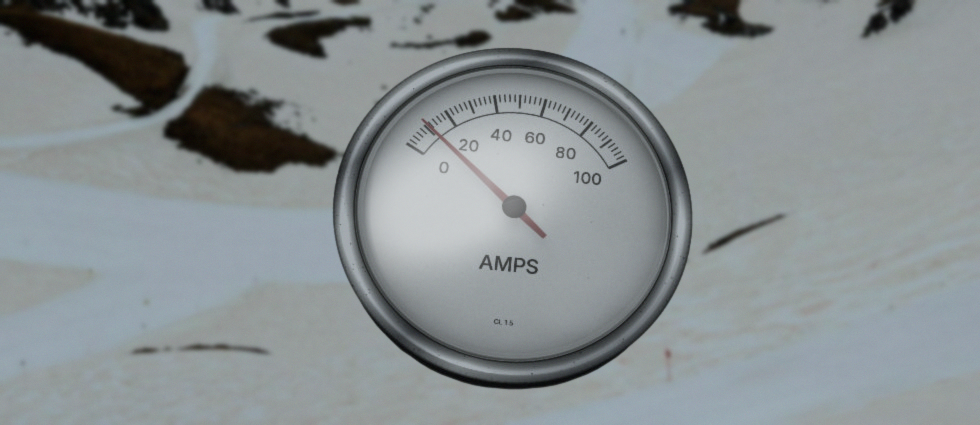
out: 10 A
